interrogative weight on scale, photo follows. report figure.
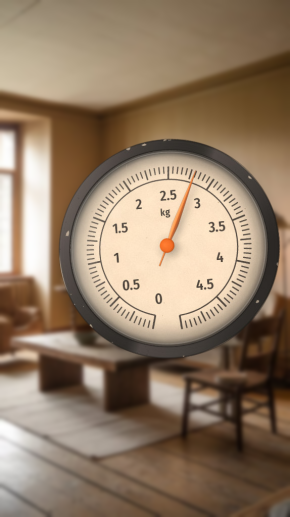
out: 2.8 kg
